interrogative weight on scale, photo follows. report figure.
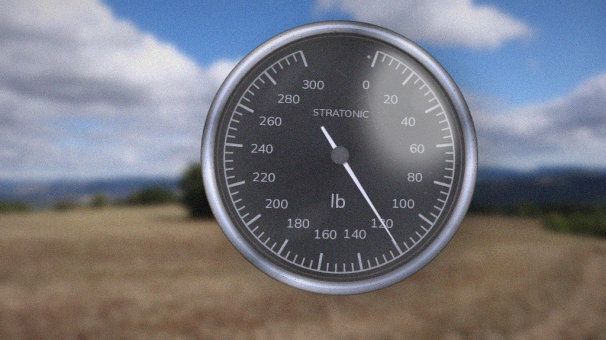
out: 120 lb
